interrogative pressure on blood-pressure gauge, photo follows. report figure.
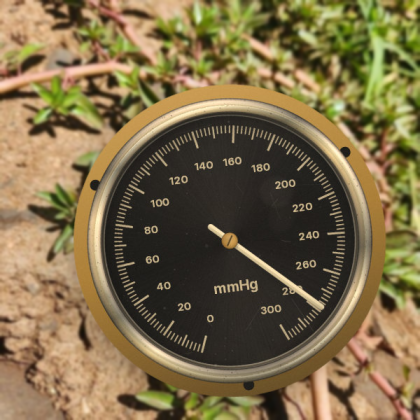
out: 278 mmHg
